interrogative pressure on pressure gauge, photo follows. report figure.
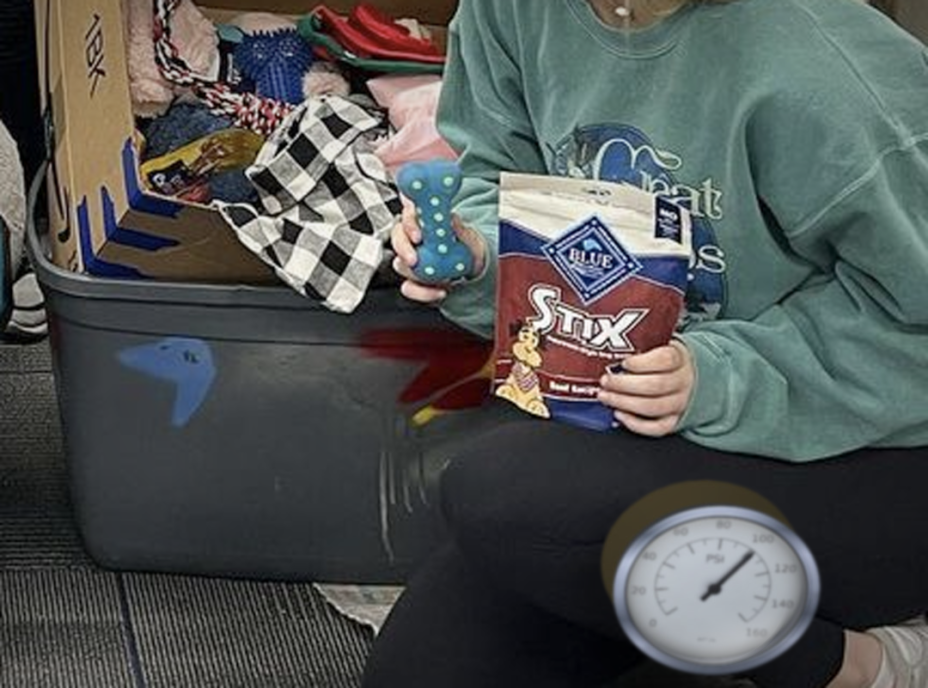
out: 100 psi
